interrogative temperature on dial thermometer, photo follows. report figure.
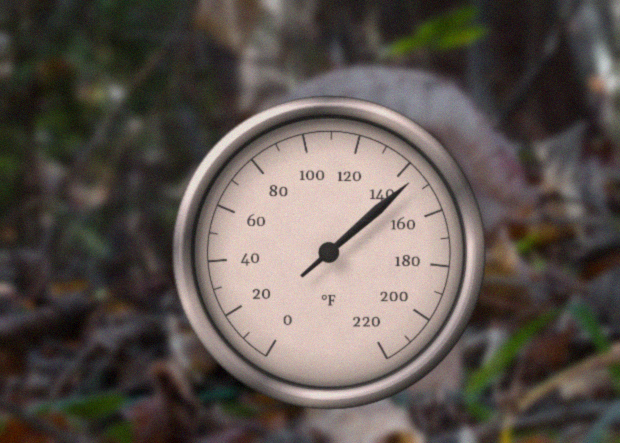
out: 145 °F
